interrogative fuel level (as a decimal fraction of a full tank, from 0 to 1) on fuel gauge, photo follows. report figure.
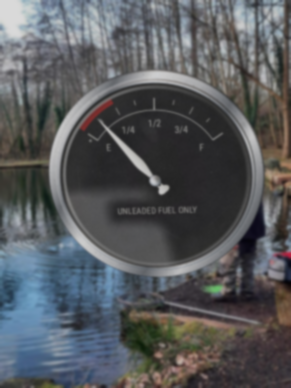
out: 0.125
